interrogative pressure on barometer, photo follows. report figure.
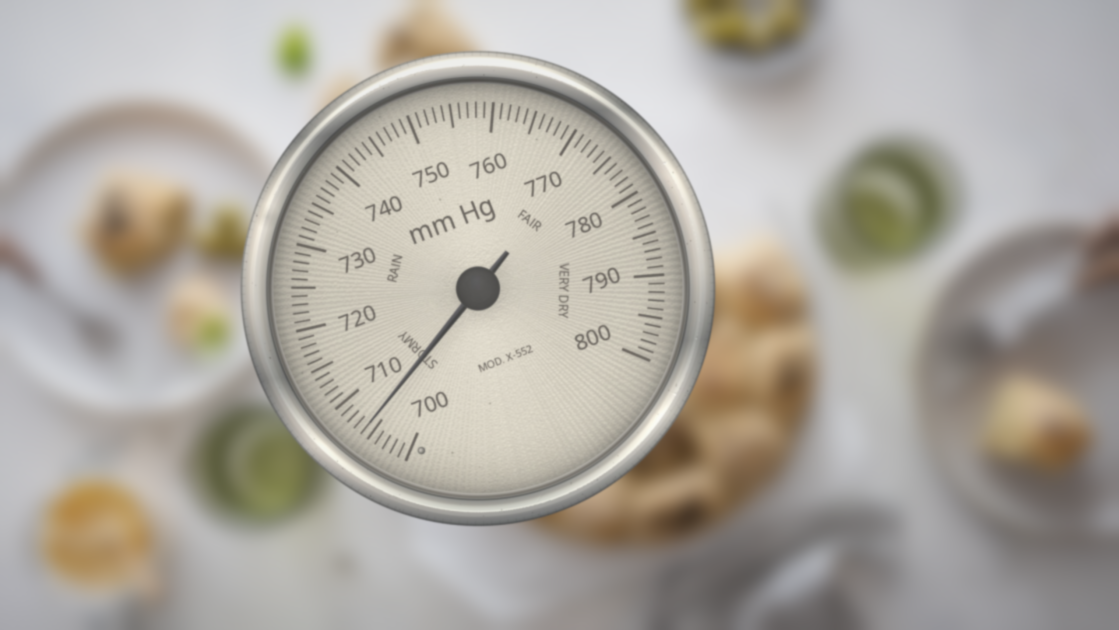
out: 706 mmHg
